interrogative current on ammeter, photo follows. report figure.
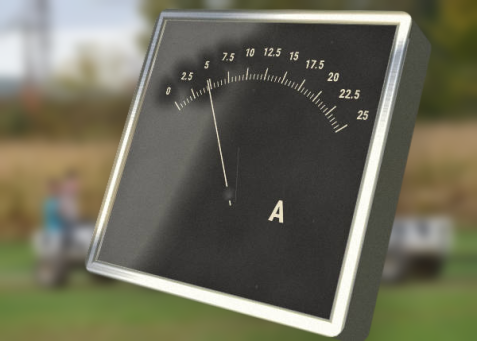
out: 5 A
